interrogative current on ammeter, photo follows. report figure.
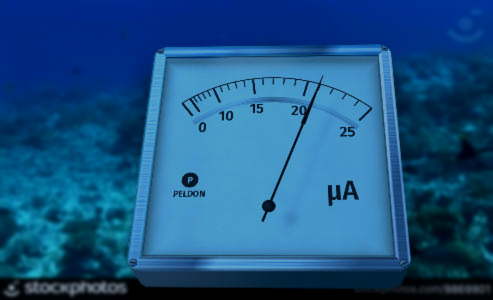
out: 21 µA
